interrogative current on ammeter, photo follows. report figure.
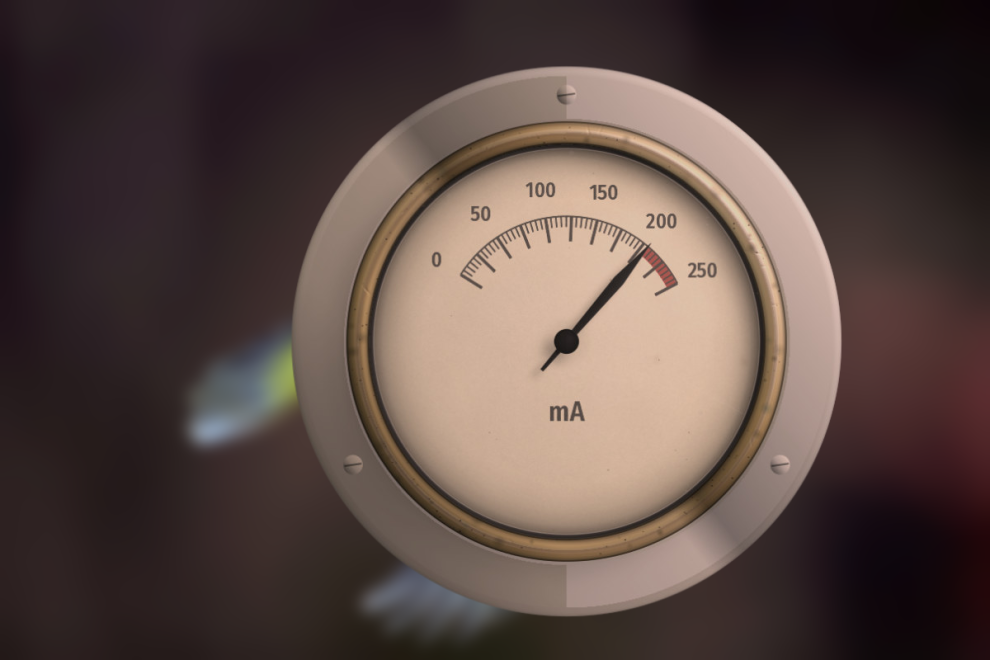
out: 205 mA
